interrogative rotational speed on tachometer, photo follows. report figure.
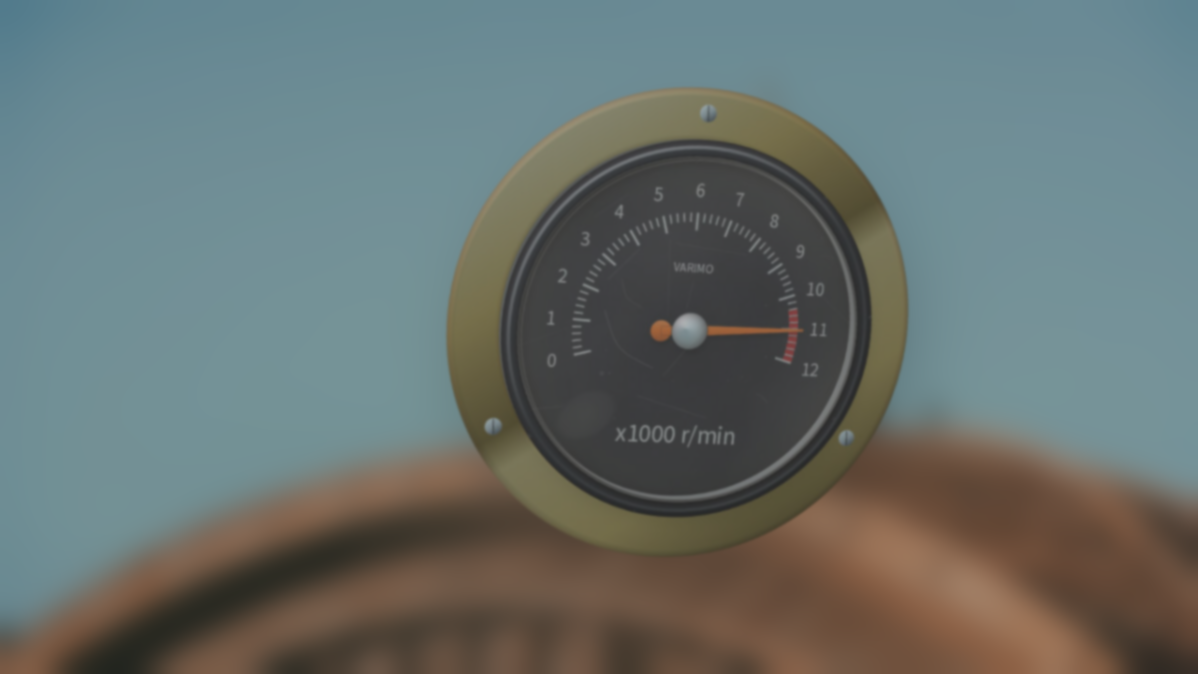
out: 11000 rpm
